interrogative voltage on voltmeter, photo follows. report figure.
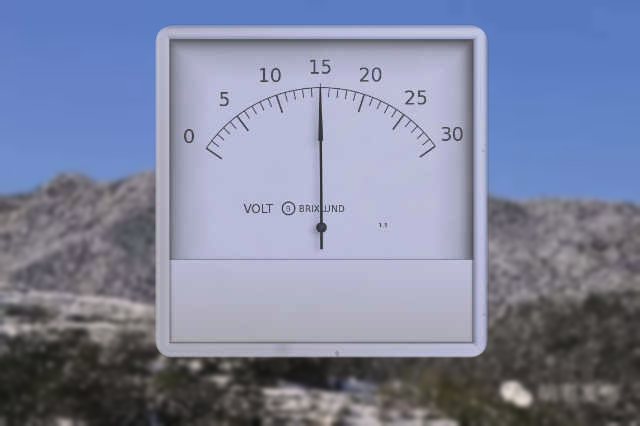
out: 15 V
